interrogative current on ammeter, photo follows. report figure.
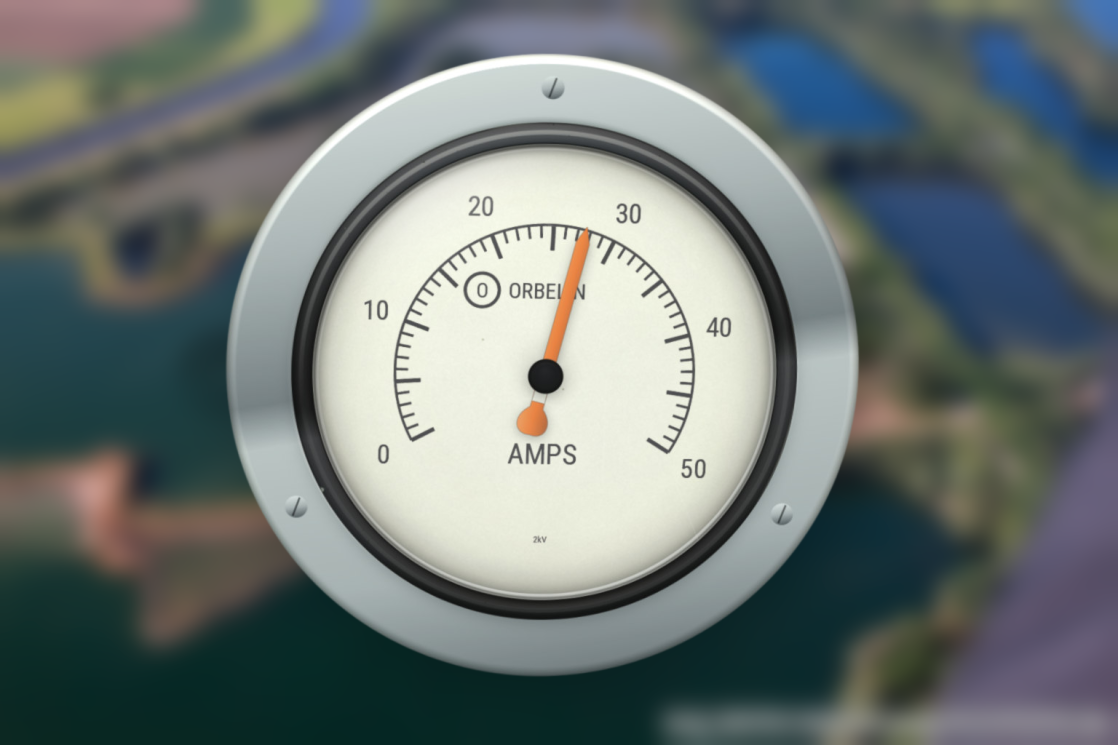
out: 27.5 A
